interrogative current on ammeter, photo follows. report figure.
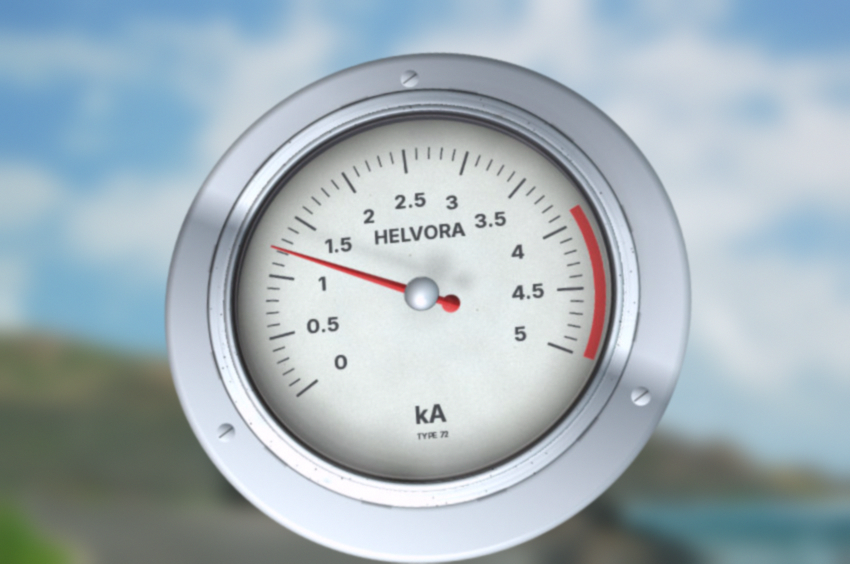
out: 1.2 kA
